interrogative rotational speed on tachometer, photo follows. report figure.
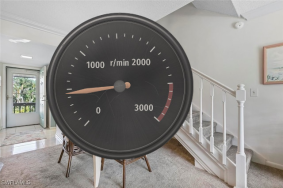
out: 450 rpm
